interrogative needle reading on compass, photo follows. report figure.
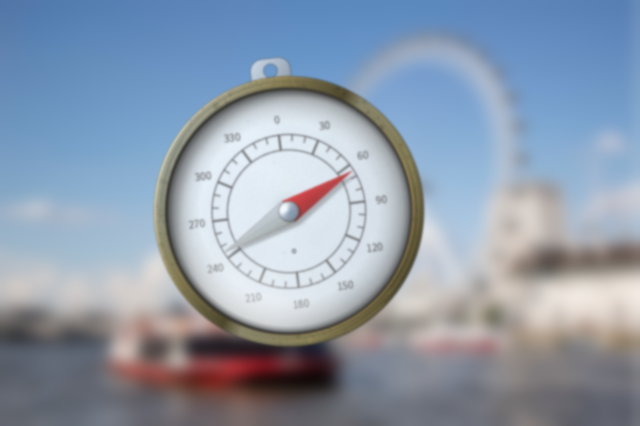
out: 65 °
